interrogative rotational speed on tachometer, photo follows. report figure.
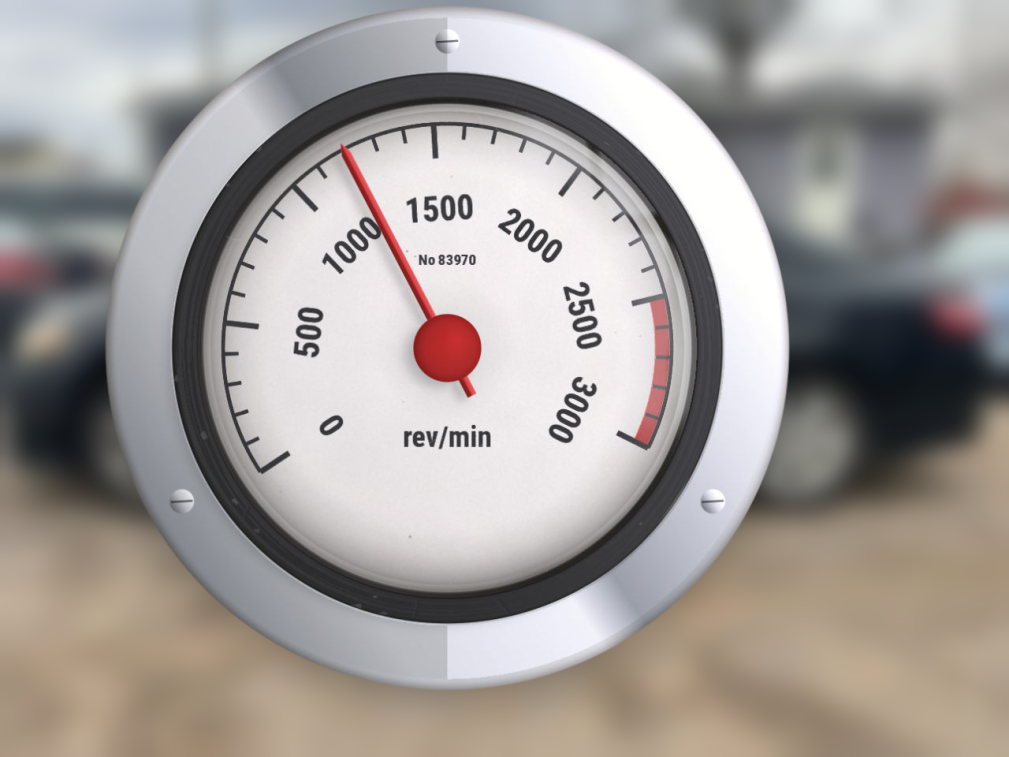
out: 1200 rpm
